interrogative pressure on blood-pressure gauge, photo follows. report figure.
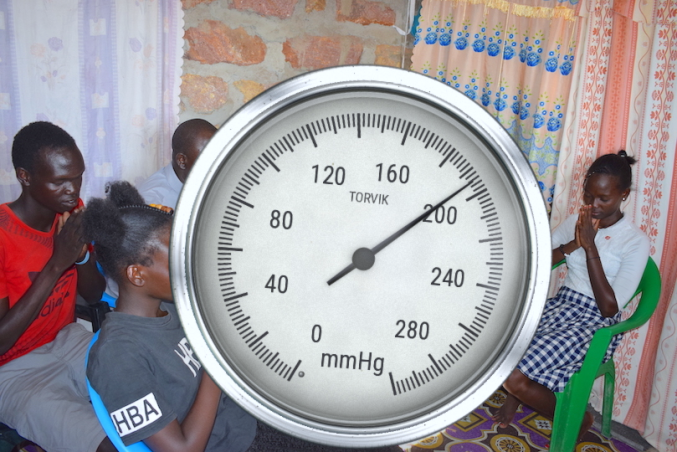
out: 194 mmHg
